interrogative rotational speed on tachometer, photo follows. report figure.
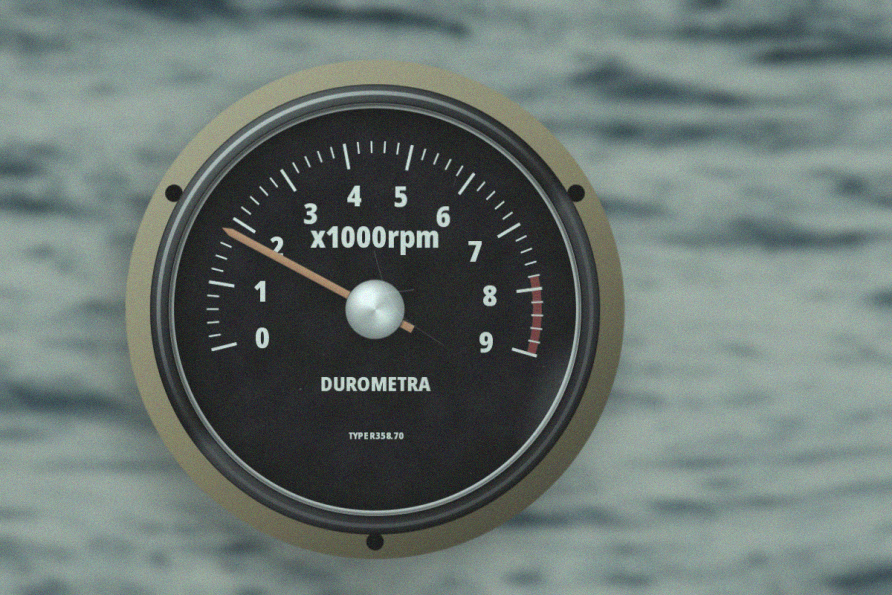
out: 1800 rpm
